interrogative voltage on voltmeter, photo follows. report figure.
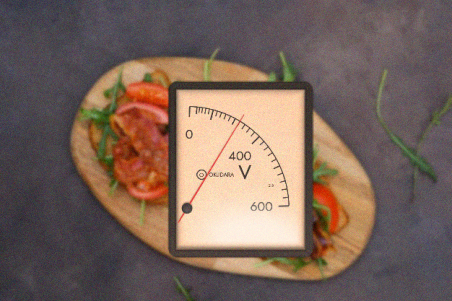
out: 320 V
